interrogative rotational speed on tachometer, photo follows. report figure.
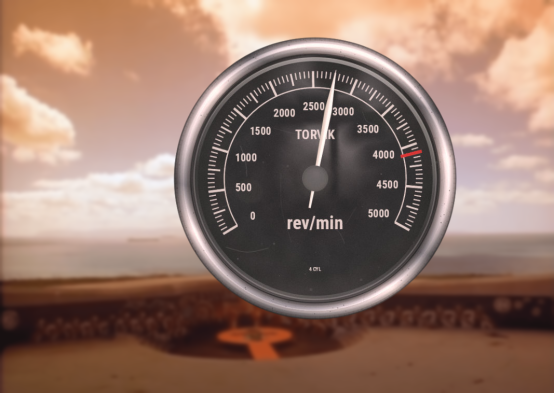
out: 2750 rpm
